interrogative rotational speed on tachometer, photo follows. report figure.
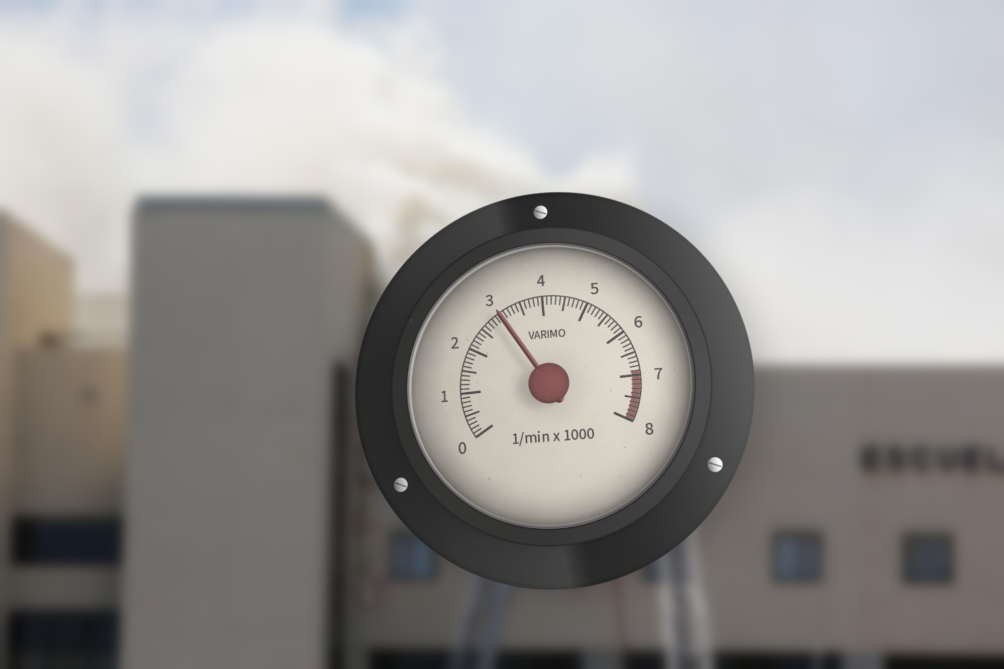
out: 3000 rpm
